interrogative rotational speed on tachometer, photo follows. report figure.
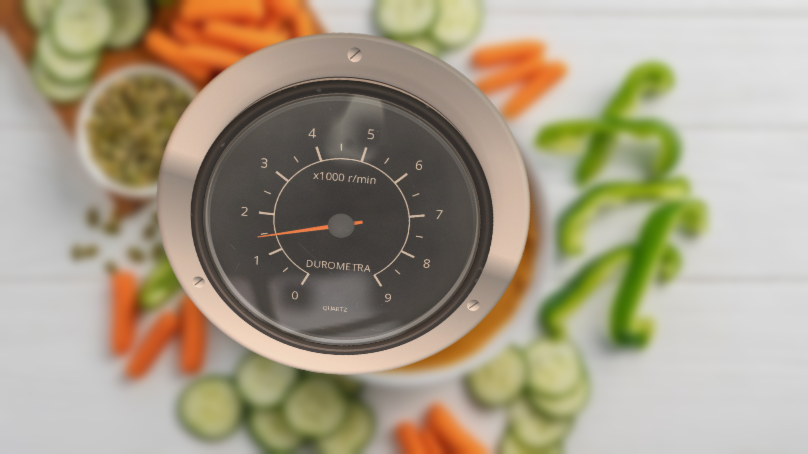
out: 1500 rpm
